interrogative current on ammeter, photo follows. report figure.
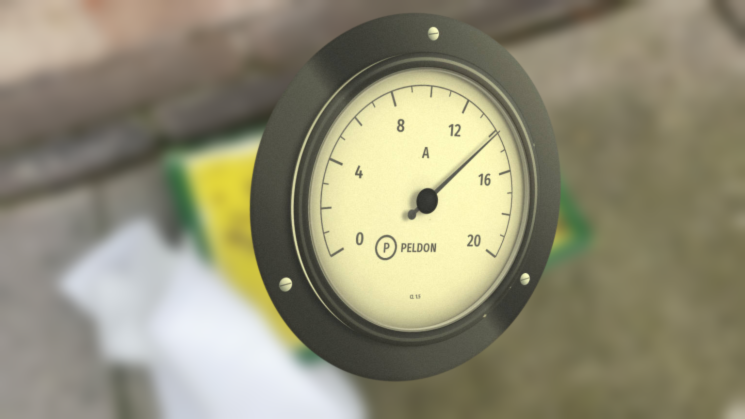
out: 14 A
